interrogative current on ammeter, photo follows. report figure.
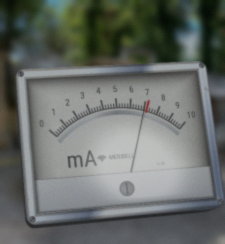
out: 7 mA
